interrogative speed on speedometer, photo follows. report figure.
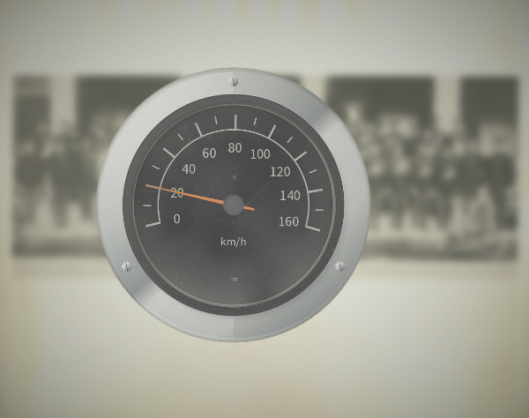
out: 20 km/h
